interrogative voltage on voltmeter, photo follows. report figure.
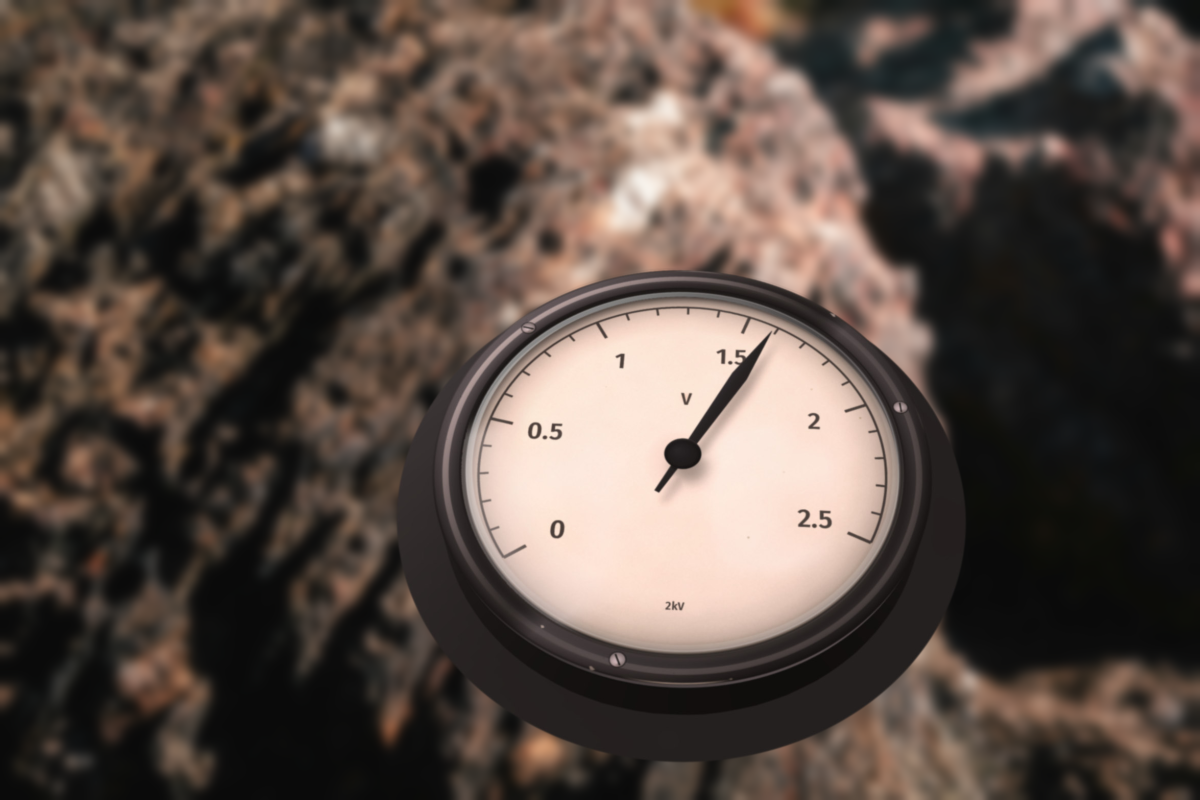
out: 1.6 V
